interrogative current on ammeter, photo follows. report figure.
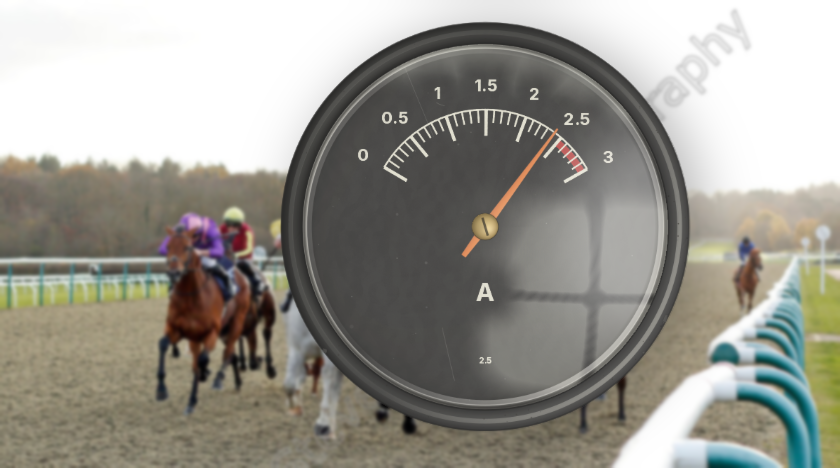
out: 2.4 A
